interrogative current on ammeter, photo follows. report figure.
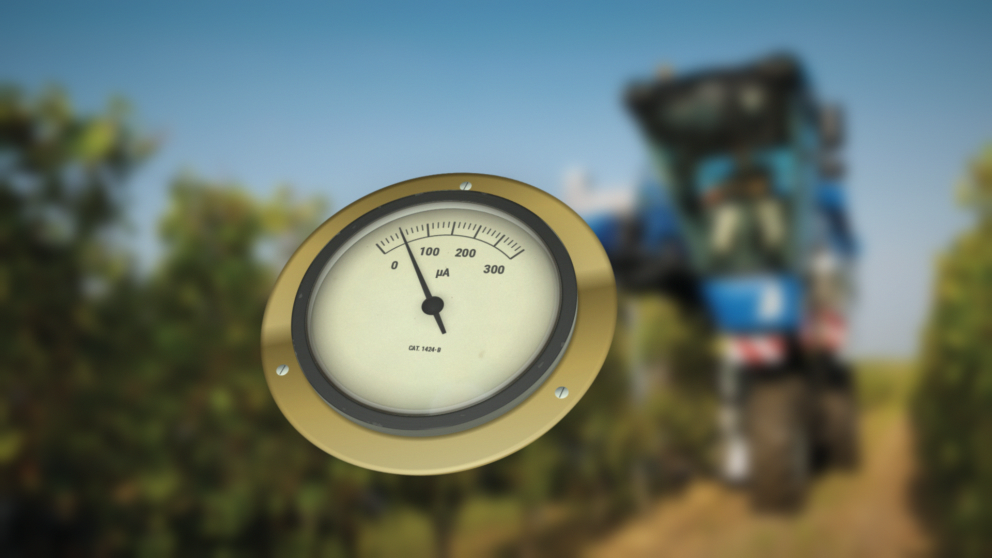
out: 50 µA
